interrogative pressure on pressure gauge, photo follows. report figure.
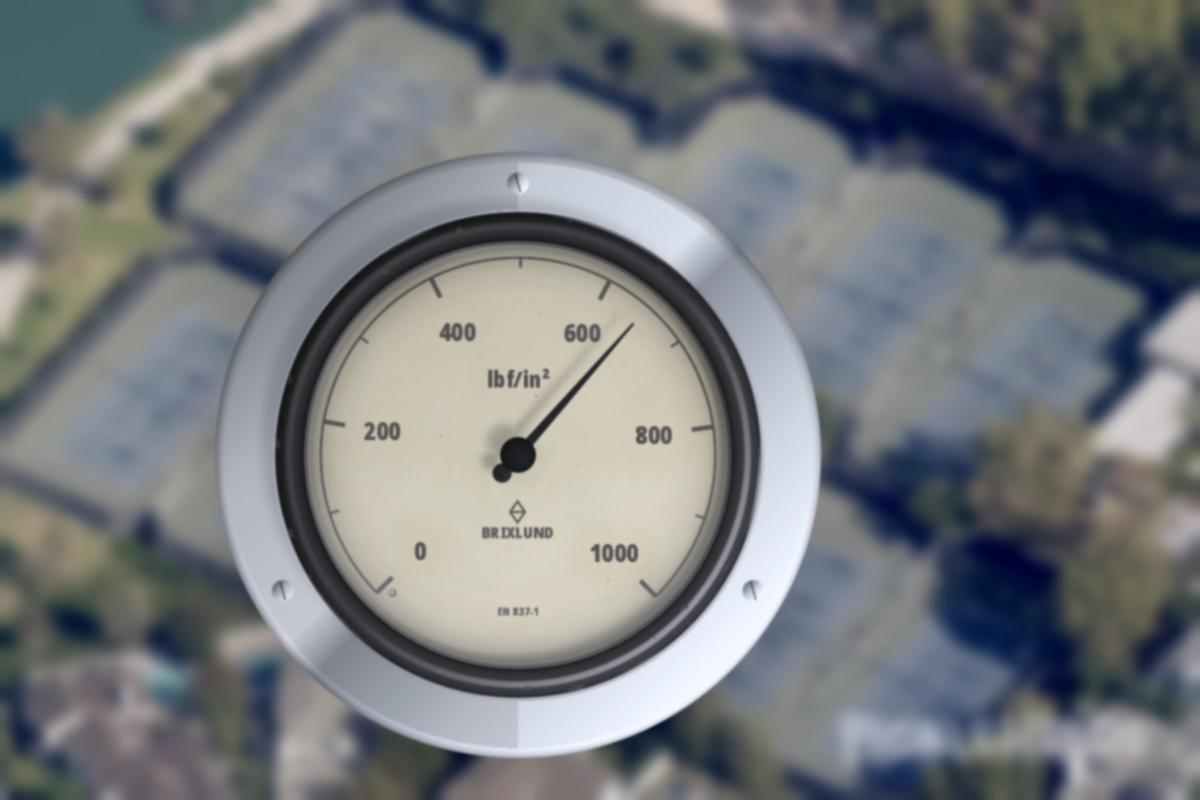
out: 650 psi
